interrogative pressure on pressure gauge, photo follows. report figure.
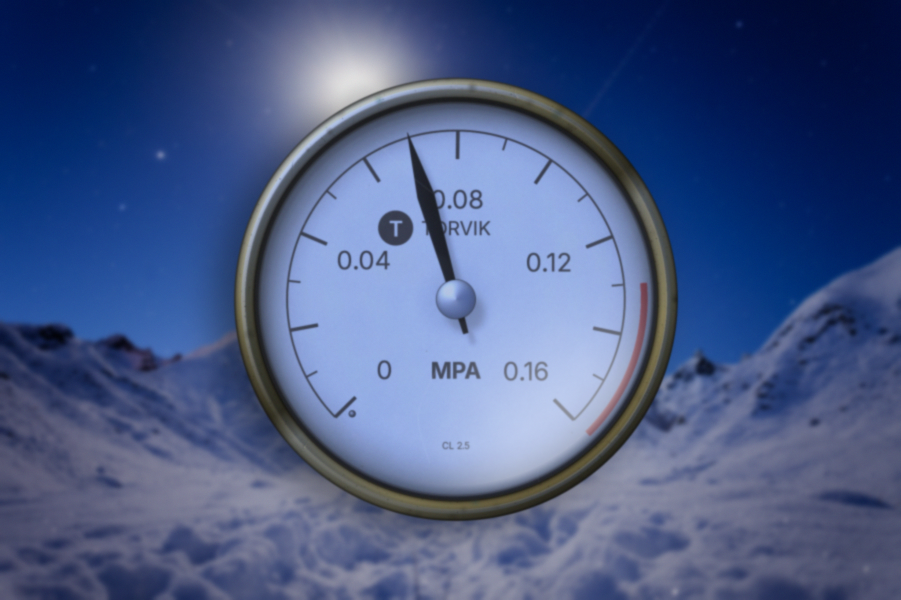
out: 0.07 MPa
